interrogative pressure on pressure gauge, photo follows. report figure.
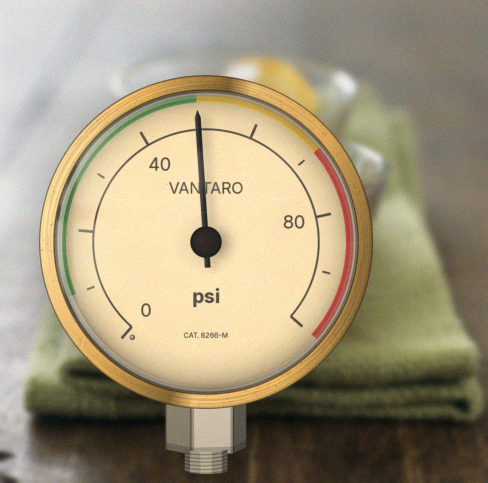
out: 50 psi
